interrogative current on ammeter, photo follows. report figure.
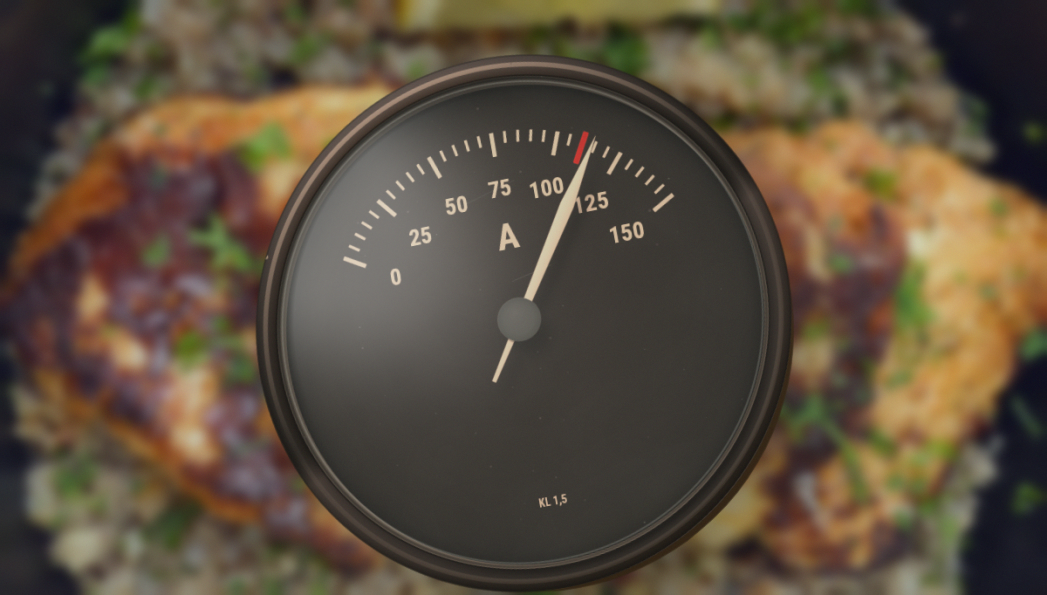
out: 115 A
